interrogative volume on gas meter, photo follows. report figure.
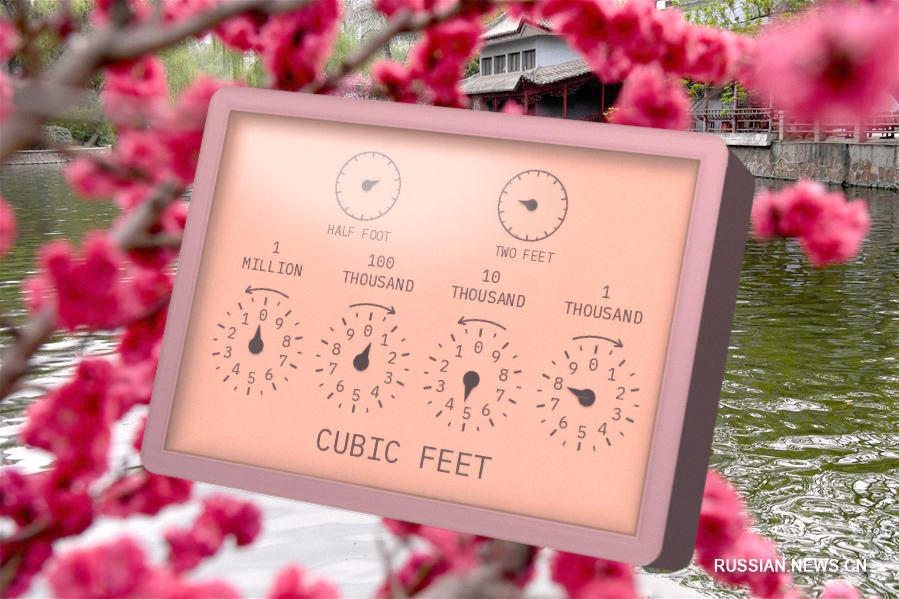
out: 4800 ft³
